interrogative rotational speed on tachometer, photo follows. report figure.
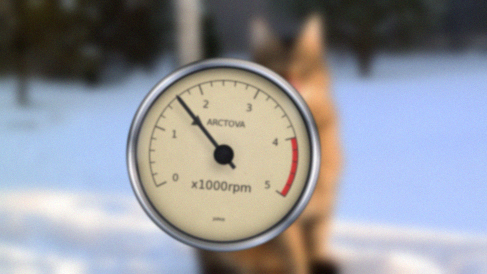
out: 1600 rpm
